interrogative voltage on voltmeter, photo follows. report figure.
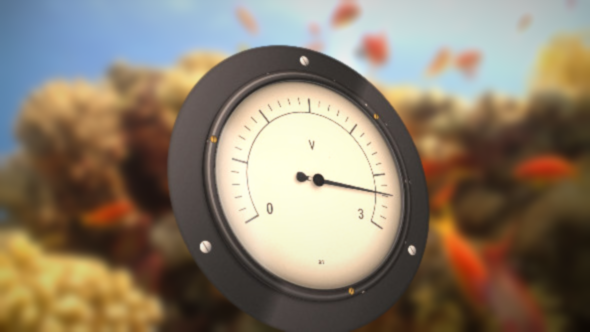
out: 2.7 V
